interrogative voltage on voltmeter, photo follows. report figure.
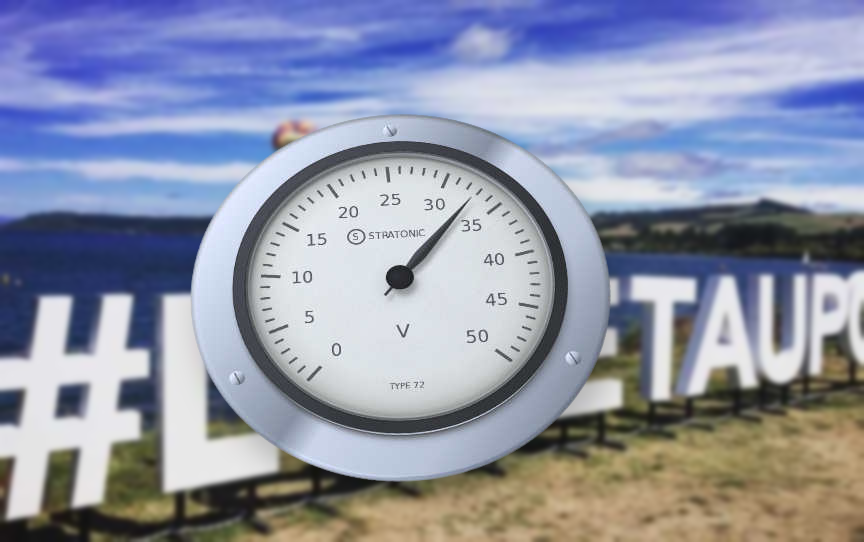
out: 33 V
